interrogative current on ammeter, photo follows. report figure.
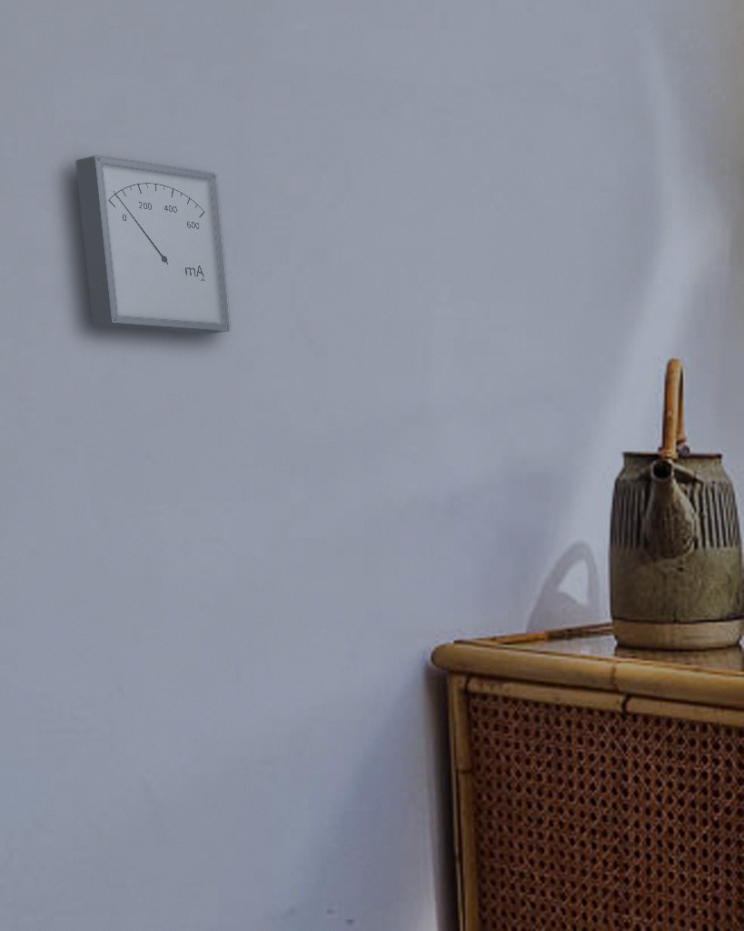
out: 50 mA
